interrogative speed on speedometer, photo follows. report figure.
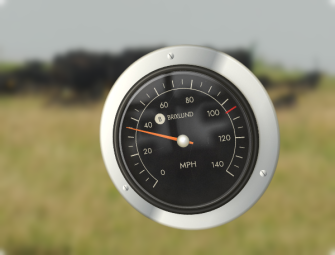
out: 35 mph
